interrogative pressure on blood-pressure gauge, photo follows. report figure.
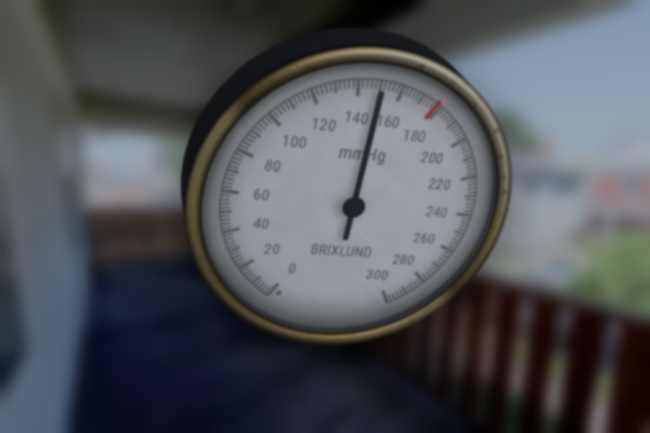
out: 150 mmHg
